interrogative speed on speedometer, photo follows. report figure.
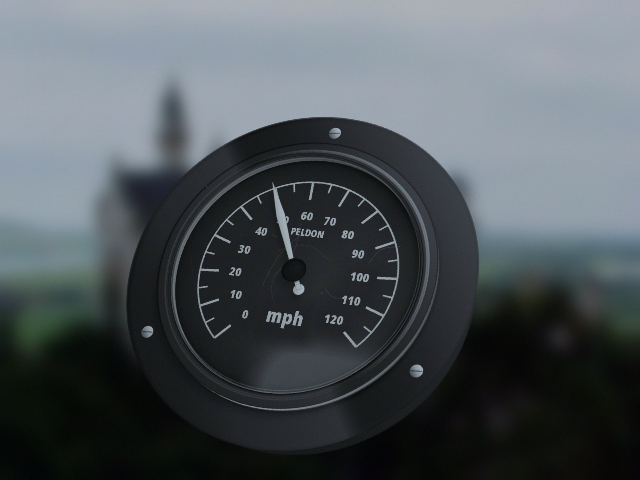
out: 50 mph
